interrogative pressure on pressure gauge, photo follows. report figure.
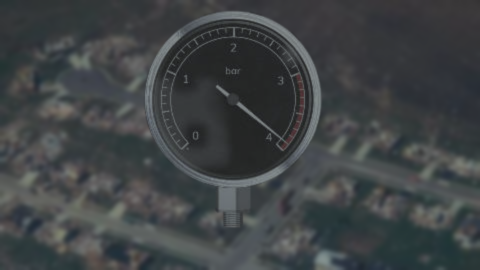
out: 3.9 bar
